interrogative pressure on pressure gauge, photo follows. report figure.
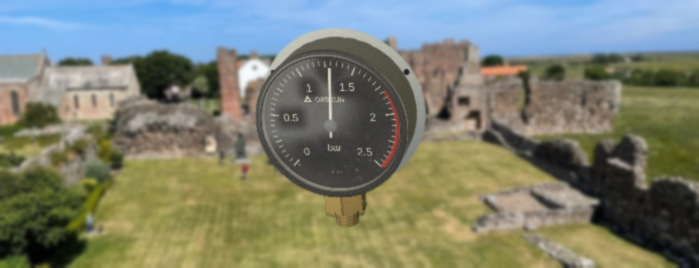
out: 1.3 bar
